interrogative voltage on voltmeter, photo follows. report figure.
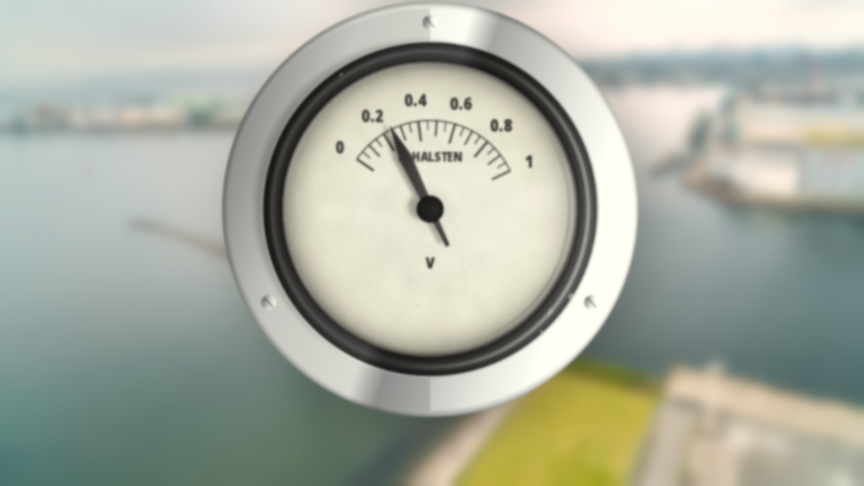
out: 0.25 V
